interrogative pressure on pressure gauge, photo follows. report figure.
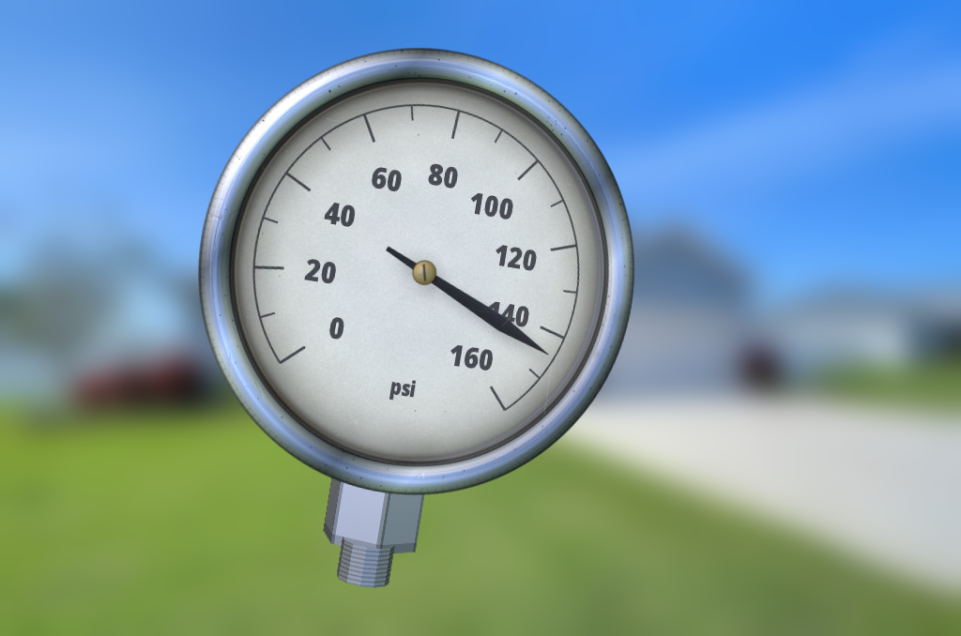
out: 145 psi
